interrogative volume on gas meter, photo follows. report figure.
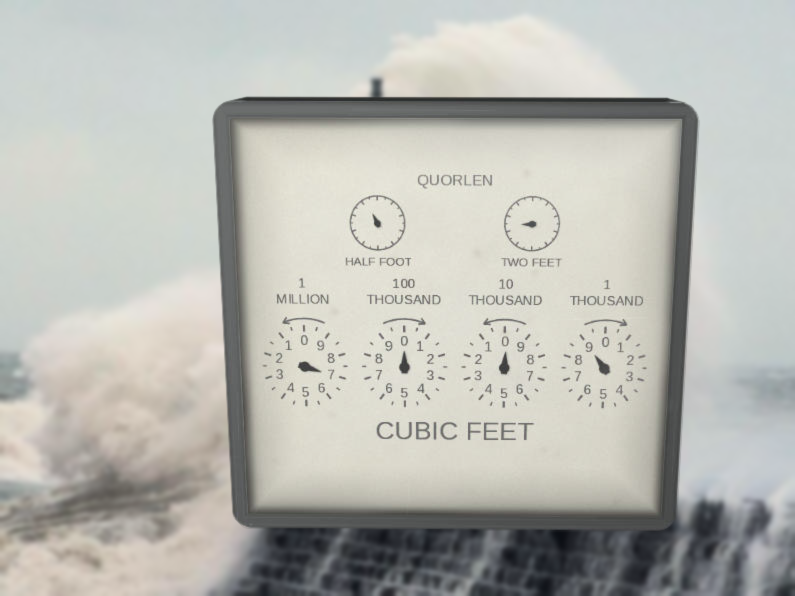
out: 699900 ft³
